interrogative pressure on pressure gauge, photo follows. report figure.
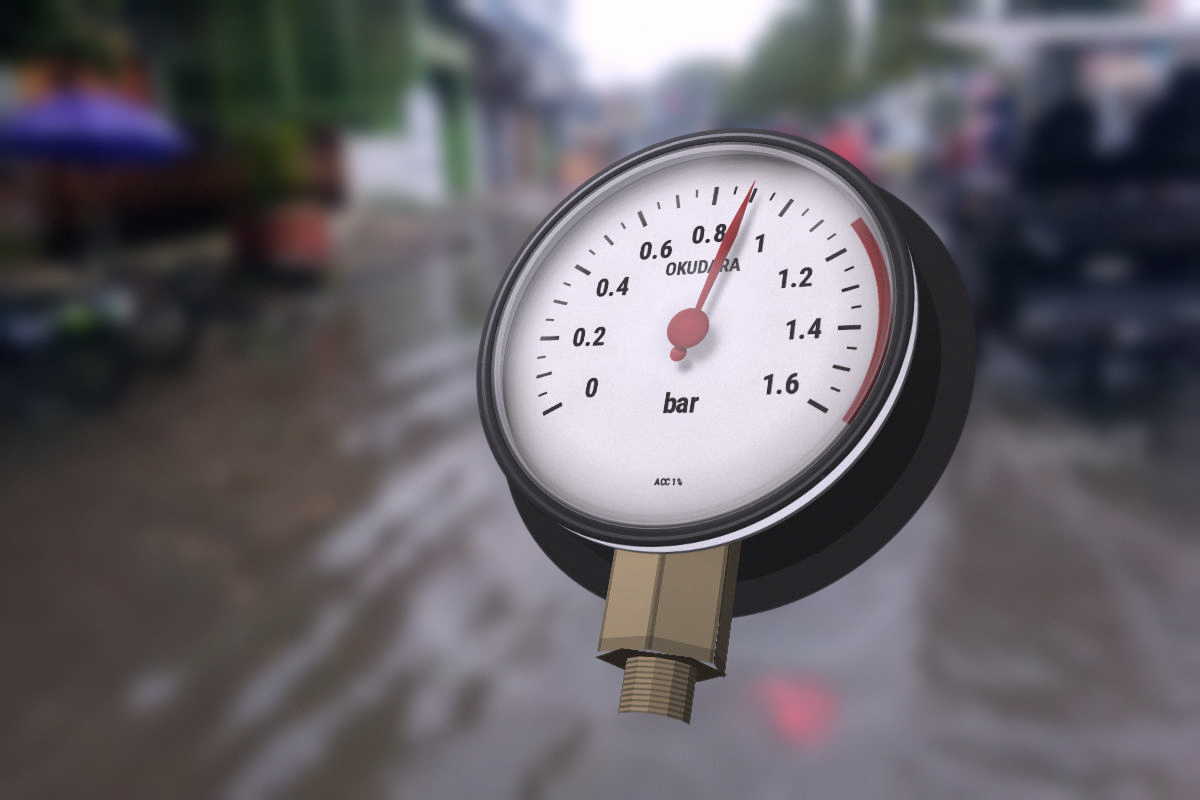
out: 0.9 bar
